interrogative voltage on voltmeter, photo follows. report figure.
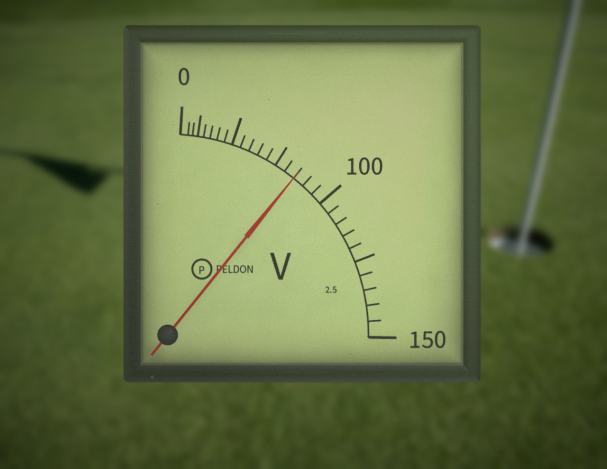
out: 85 V
